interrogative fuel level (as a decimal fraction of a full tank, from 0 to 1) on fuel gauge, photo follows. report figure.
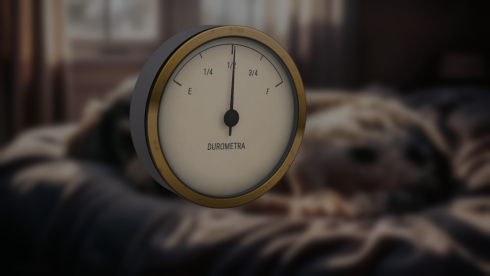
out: 0.5
